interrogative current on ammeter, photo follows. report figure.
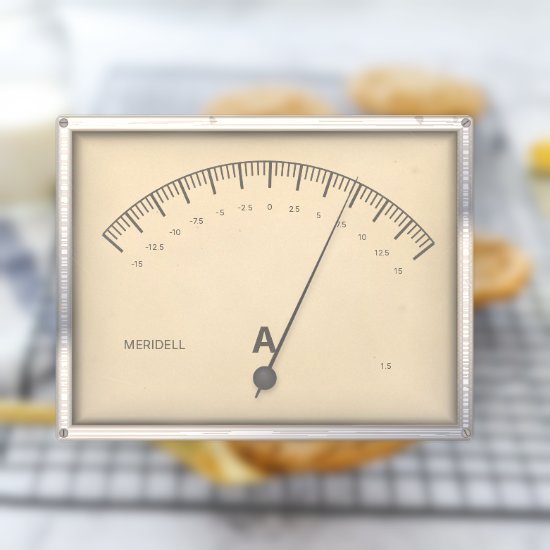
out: 7 A
